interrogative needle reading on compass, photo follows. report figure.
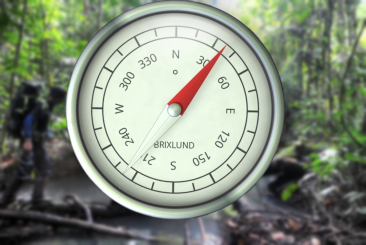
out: 37.5 °
